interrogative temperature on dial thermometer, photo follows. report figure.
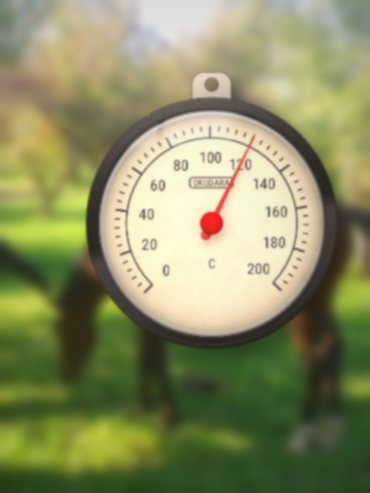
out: 120 °C
